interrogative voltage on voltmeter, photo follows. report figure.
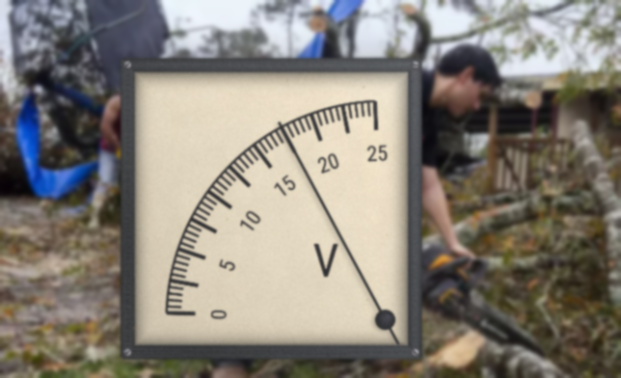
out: 17.5 V
